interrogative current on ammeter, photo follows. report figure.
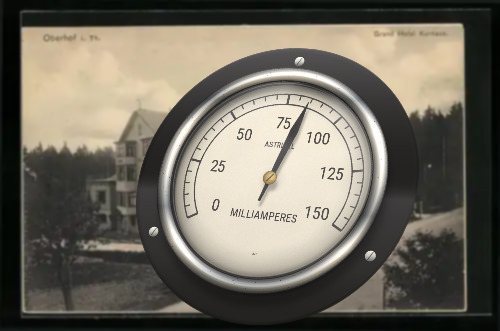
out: 85 mA
